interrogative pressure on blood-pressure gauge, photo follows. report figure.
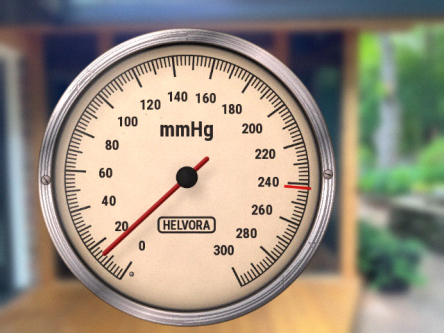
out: 14 mmHg
